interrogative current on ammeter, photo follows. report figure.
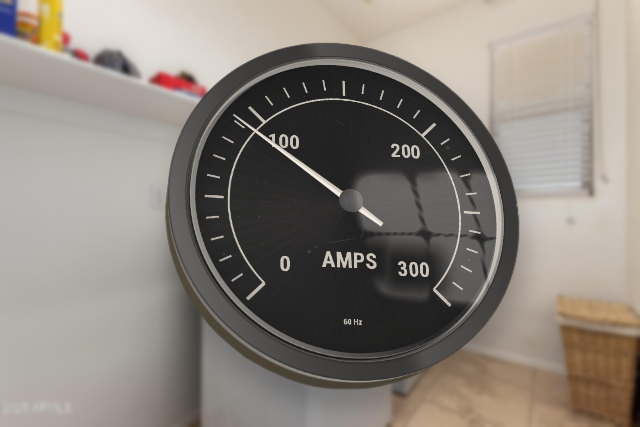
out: 90 A
